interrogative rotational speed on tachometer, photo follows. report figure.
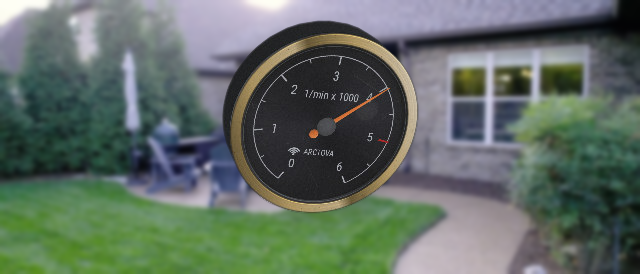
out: 4000 rpm
